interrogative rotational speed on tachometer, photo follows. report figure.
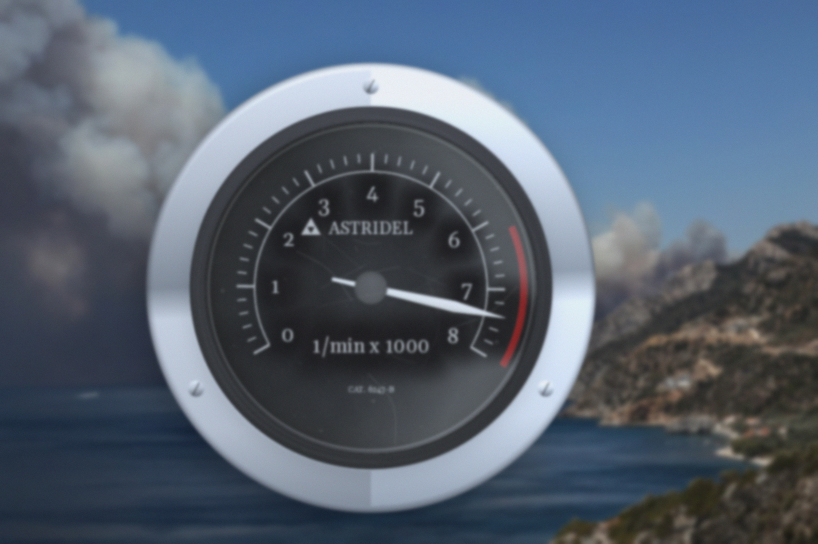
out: 7400 rpm
